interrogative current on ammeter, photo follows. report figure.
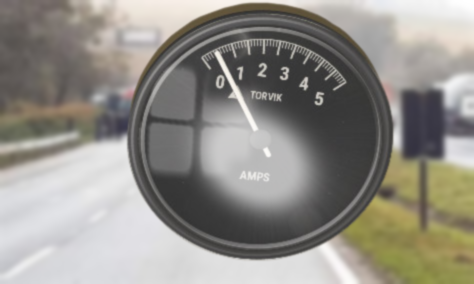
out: 0.5 A
